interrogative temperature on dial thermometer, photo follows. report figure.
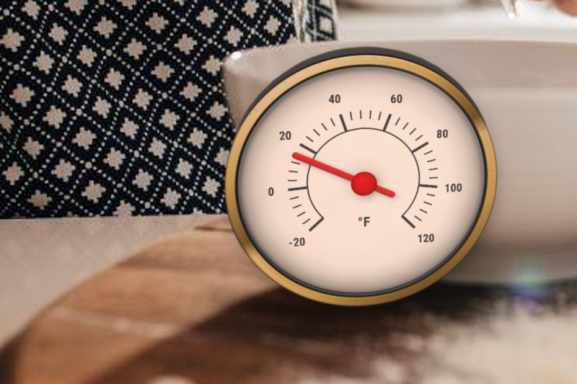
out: 16 °F
